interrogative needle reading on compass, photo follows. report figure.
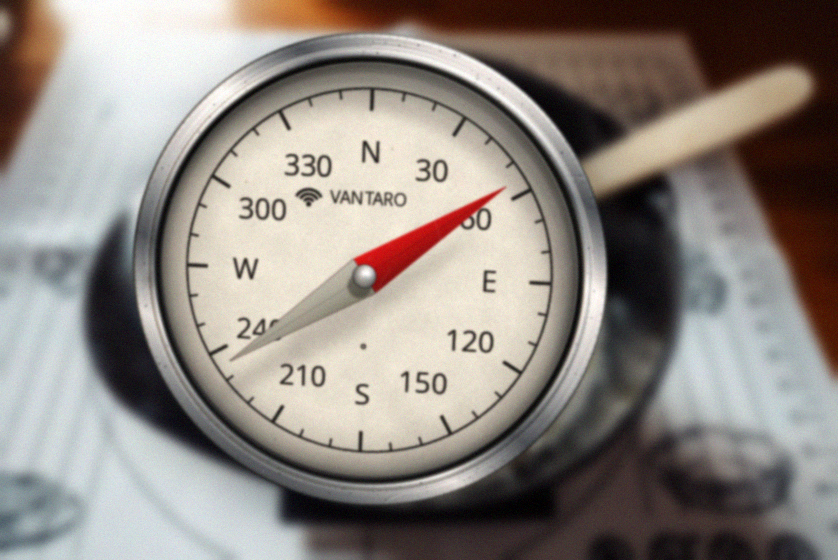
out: 55 °
